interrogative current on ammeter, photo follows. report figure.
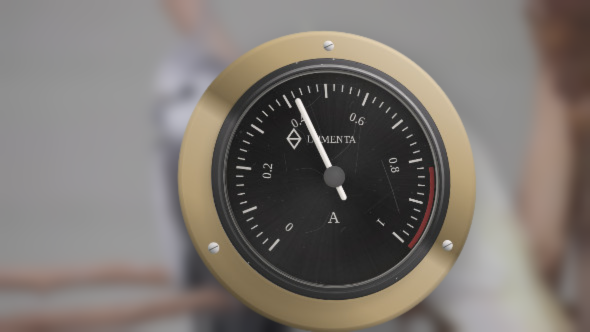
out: 0.42 A
